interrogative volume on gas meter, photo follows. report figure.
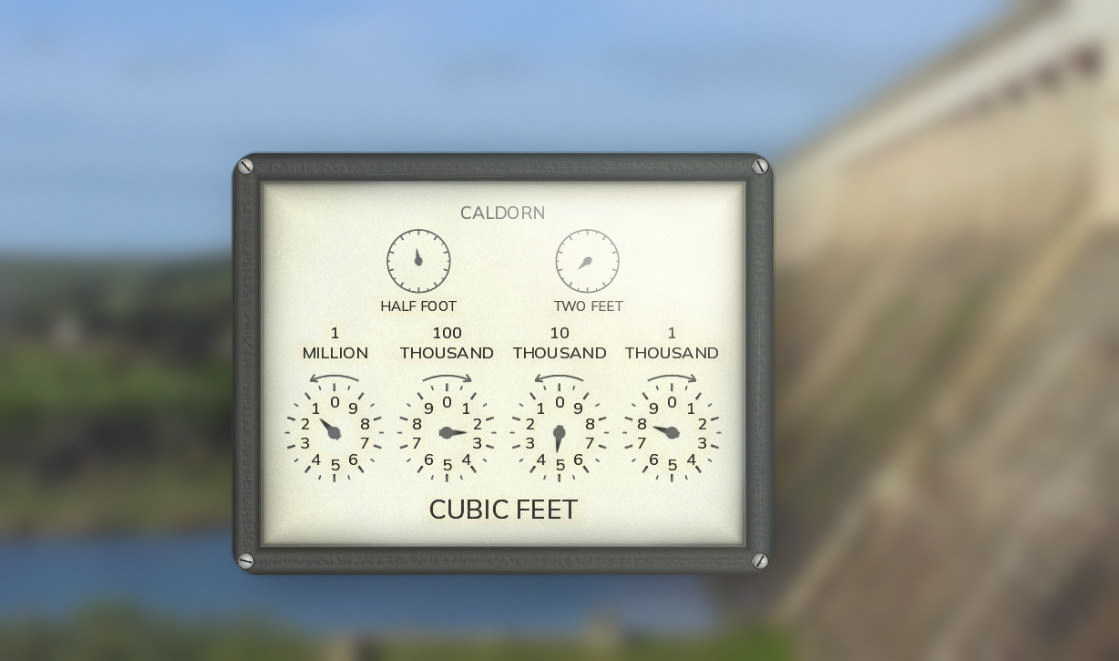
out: 124800 ft³
